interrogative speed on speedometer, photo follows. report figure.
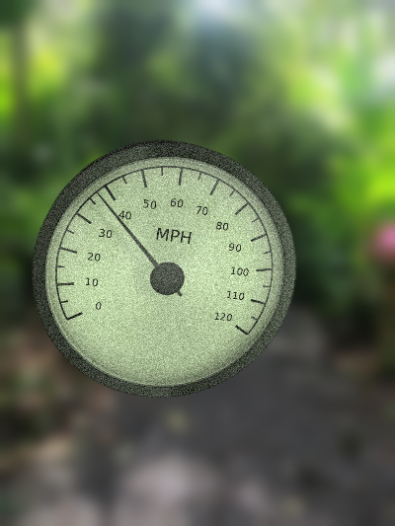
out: 37.5 mph
